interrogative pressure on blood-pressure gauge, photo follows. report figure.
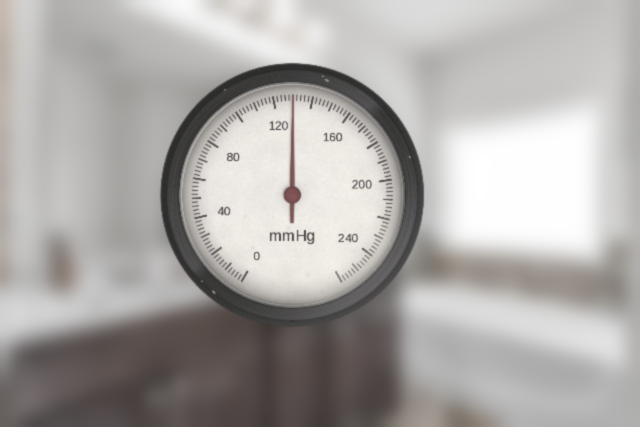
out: 130 mmHg
